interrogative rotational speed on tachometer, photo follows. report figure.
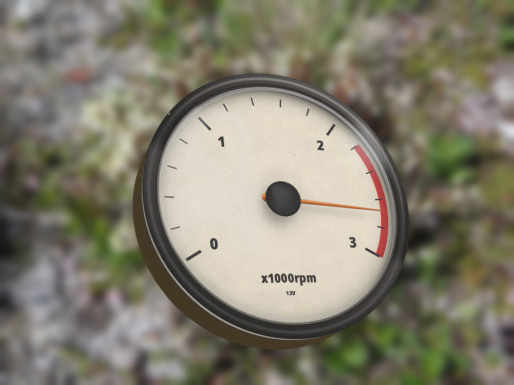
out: 2700 rpm
